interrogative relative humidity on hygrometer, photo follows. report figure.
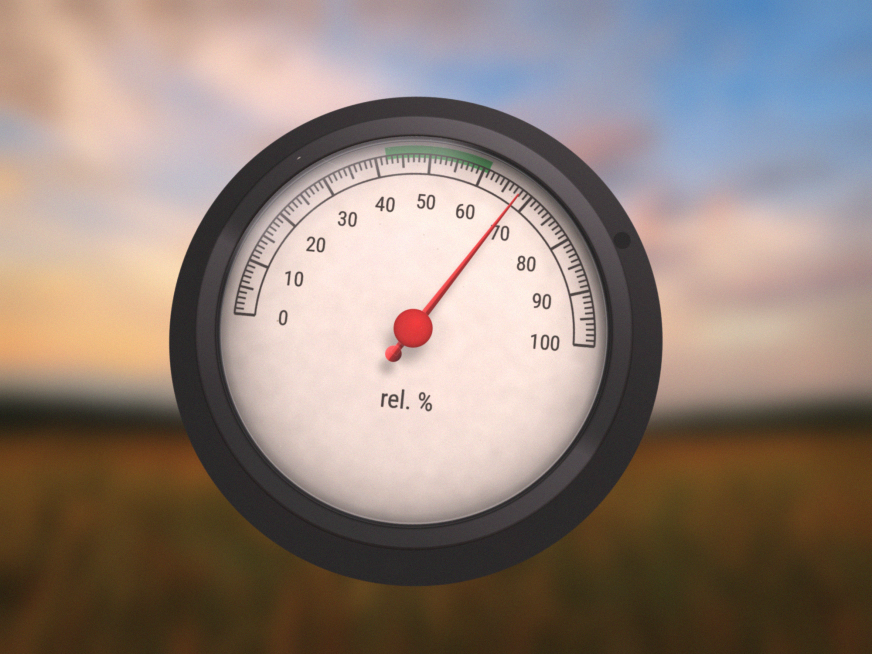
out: 68 %
